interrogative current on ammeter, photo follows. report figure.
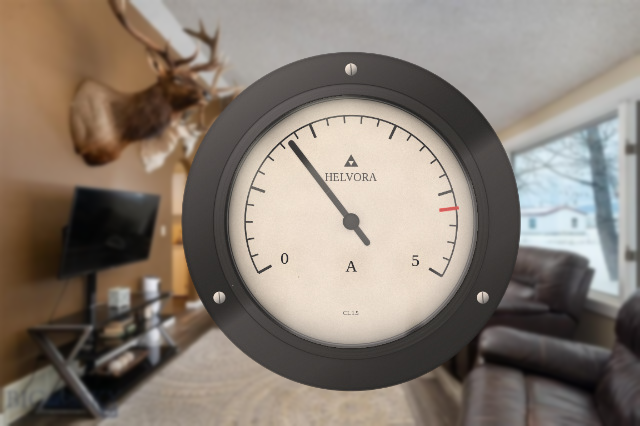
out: 1.7 A
